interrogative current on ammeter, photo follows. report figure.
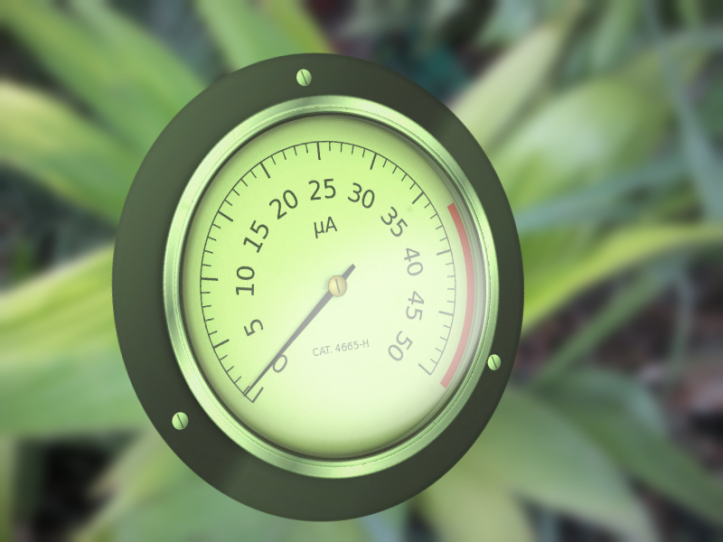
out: 1 µA
